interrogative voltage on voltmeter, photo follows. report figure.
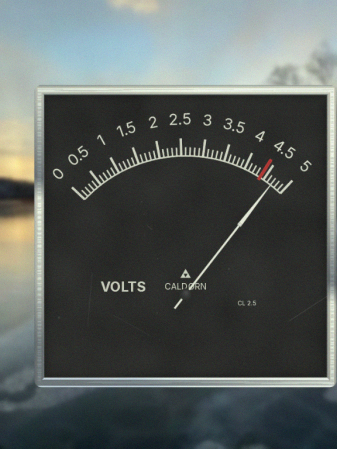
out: 4.7 V
